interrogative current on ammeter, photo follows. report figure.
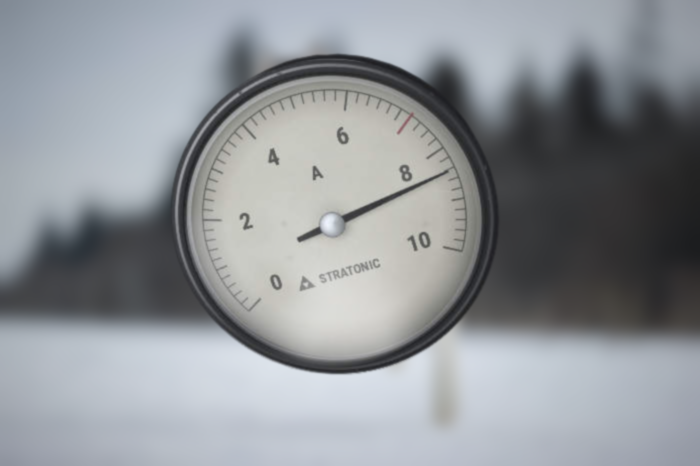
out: 8.4 A
